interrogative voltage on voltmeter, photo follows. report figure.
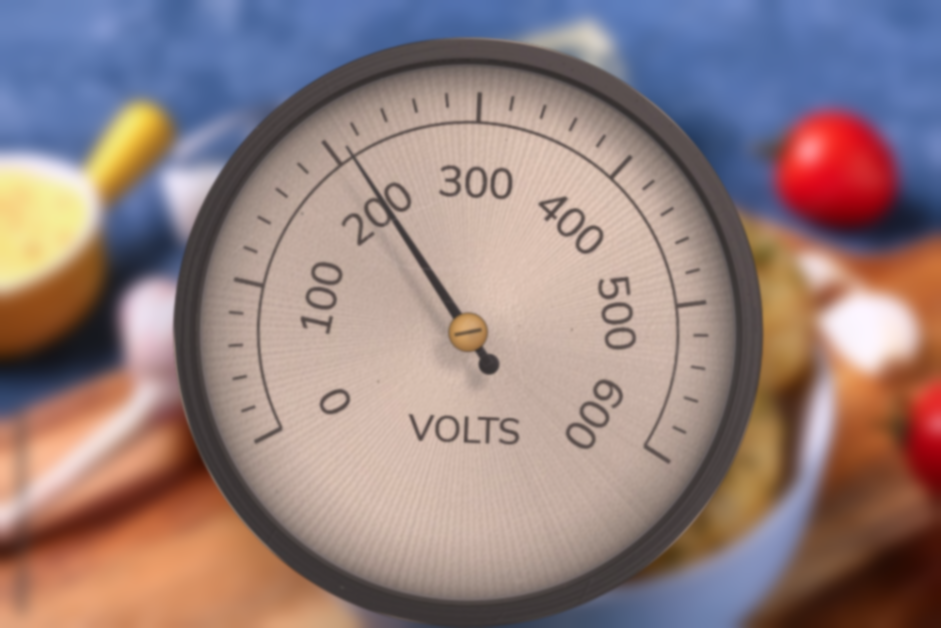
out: 210 V
